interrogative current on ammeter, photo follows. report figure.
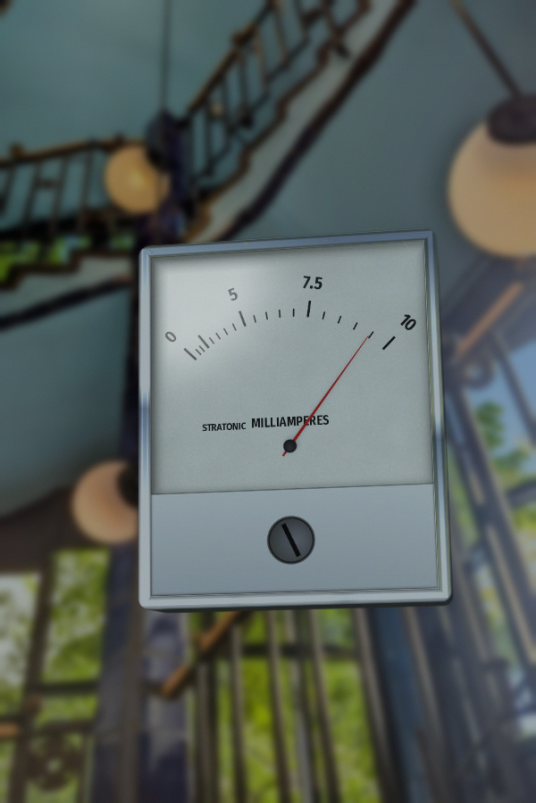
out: 9.5 mA
